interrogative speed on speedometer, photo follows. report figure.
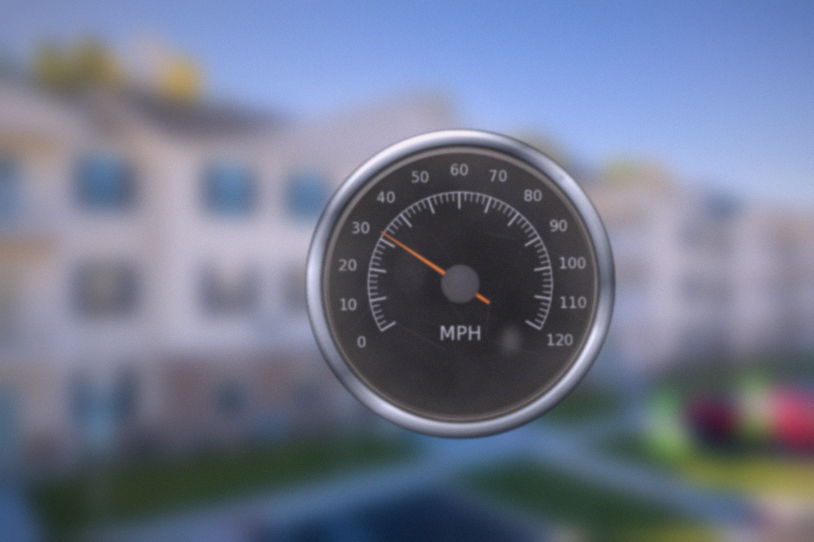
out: 32 mph
